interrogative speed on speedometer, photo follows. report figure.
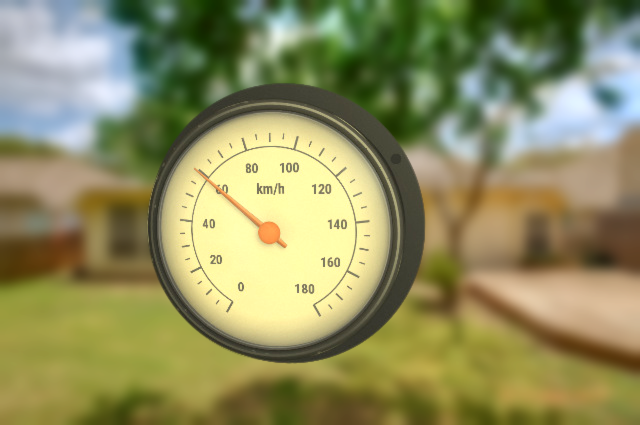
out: 60 km/h
